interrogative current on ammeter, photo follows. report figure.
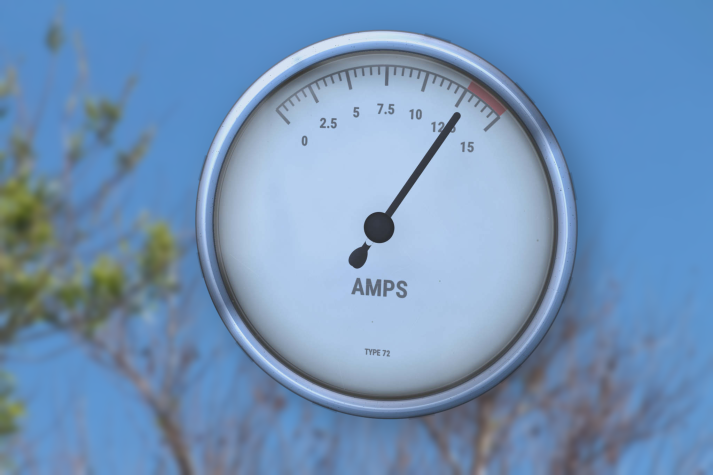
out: 13 A
